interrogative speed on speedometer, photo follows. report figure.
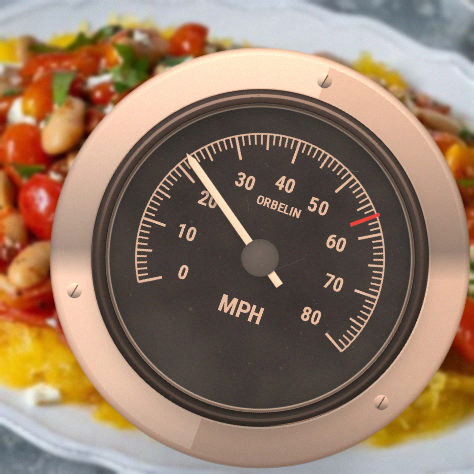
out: 22 mph
